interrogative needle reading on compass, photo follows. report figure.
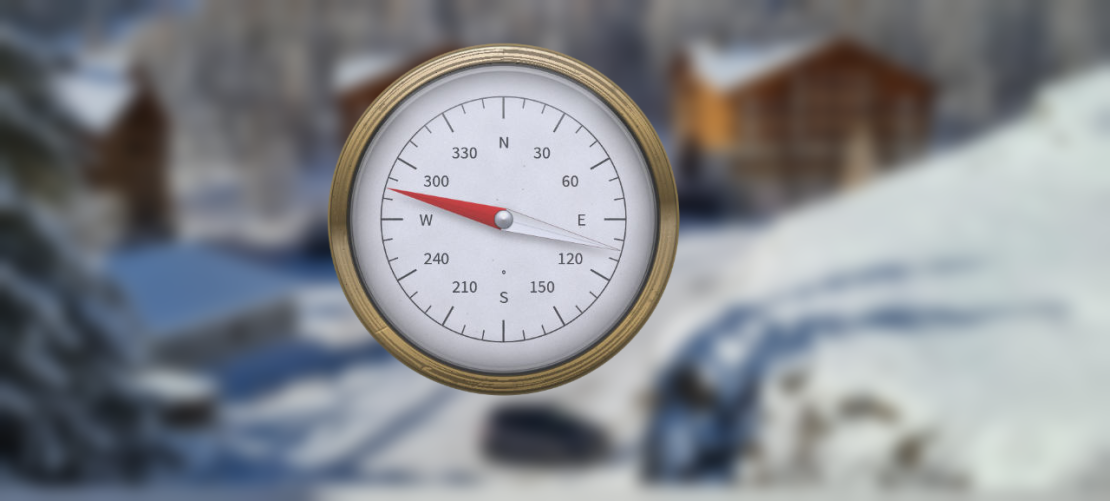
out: 285 °
